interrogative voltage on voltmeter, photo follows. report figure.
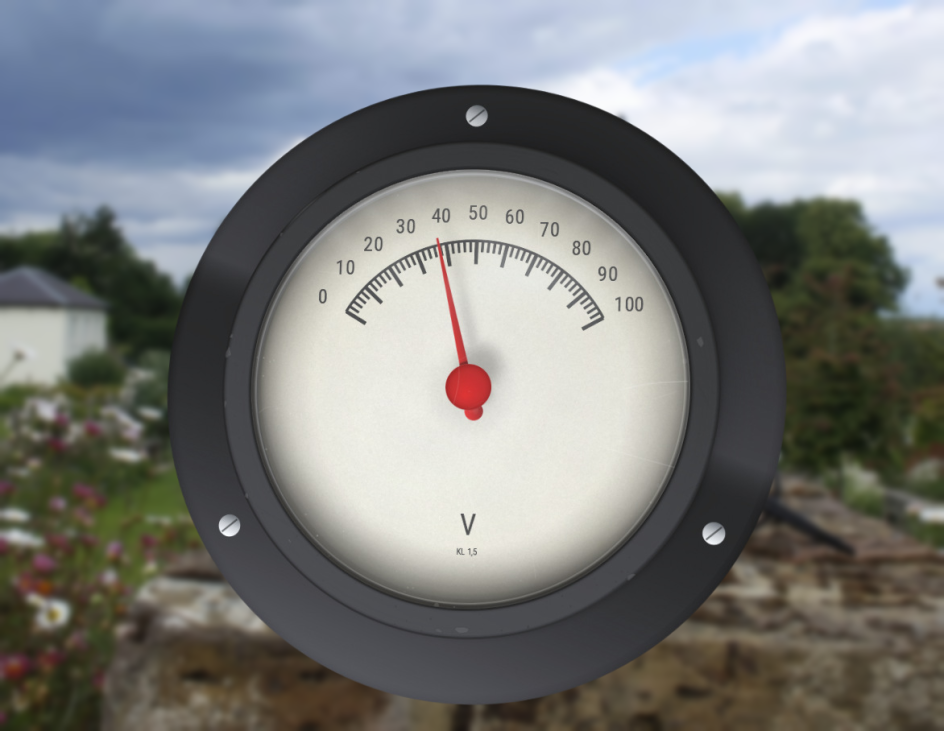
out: 38 V
